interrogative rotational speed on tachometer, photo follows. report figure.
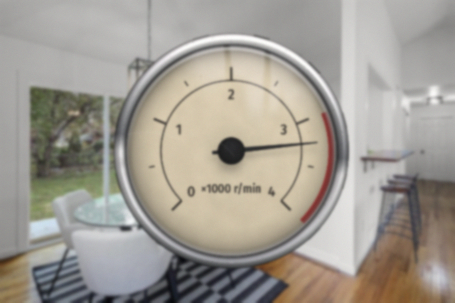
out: 3250 rpm
